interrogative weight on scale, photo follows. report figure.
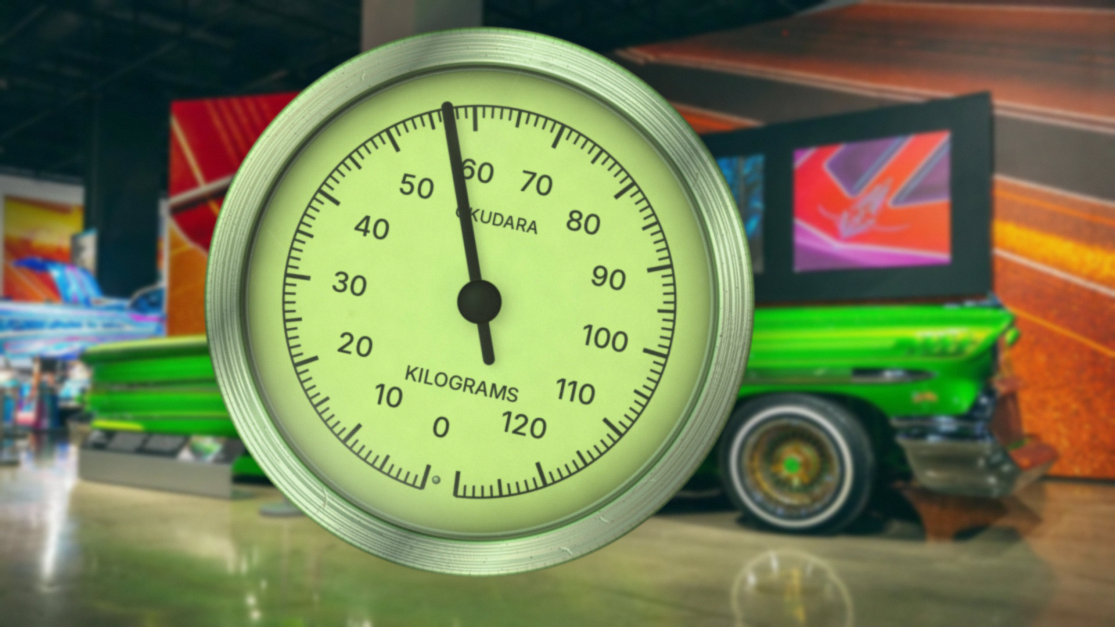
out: 57 kg
